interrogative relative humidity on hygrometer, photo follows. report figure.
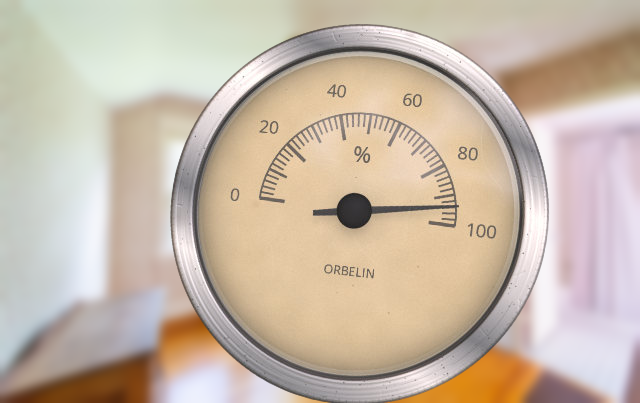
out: 94 %
